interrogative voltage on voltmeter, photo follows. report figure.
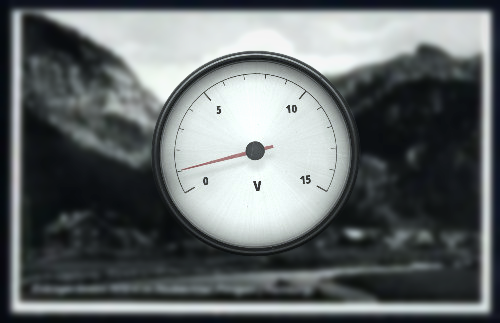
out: 1 V
